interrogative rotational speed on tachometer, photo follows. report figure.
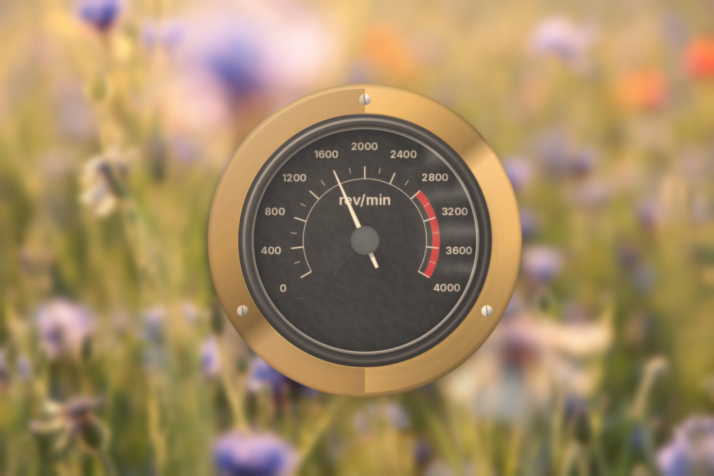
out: 1600 rpm
